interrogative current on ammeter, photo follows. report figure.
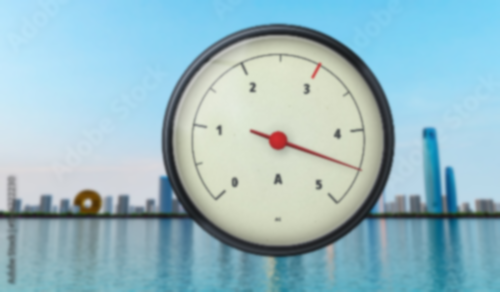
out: 4.5 A
